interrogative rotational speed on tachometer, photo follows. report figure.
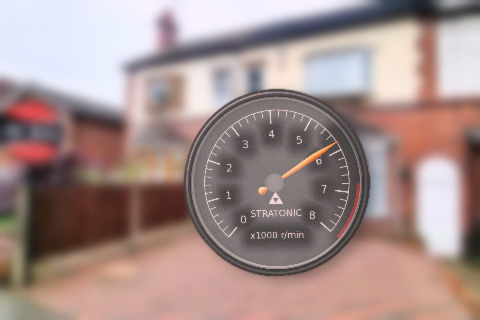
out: 5800 rpm
